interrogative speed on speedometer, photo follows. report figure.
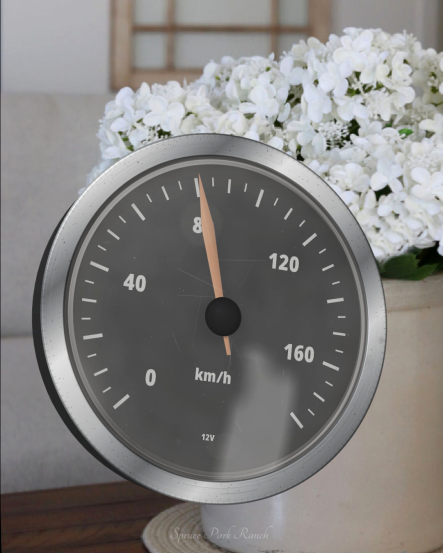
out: 80 km/h
